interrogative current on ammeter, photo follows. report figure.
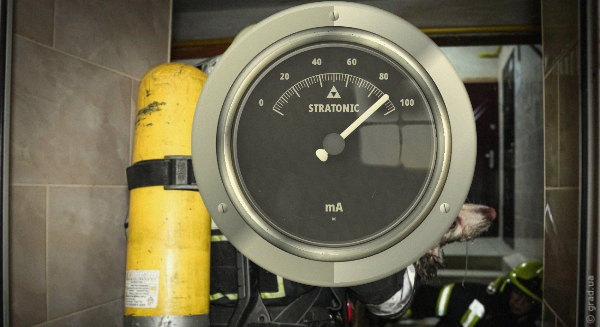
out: 90 mA
